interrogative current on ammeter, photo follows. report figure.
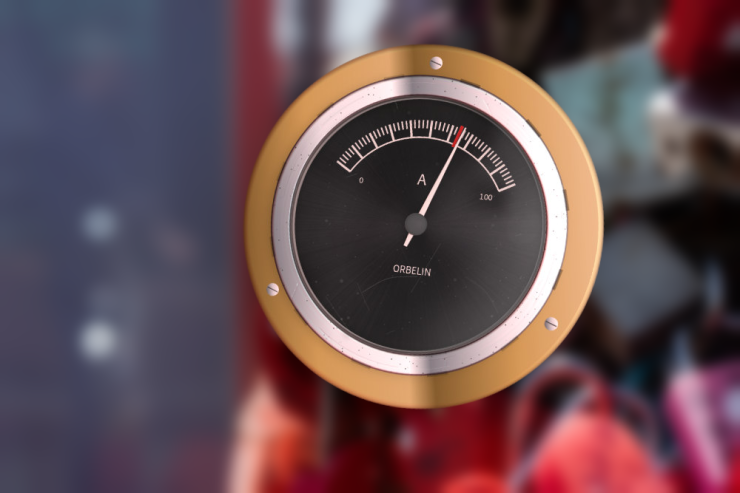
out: 66 A
